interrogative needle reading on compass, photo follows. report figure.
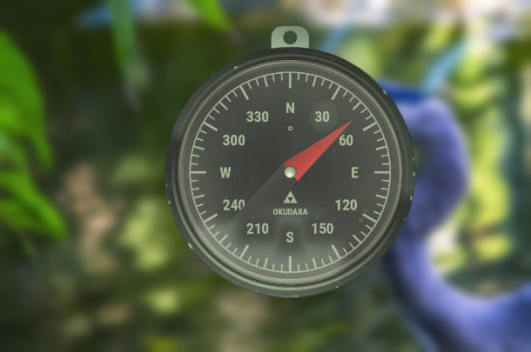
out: 50 °
